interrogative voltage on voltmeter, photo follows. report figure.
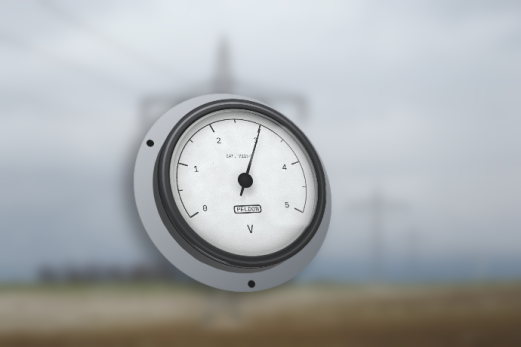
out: 3 V
